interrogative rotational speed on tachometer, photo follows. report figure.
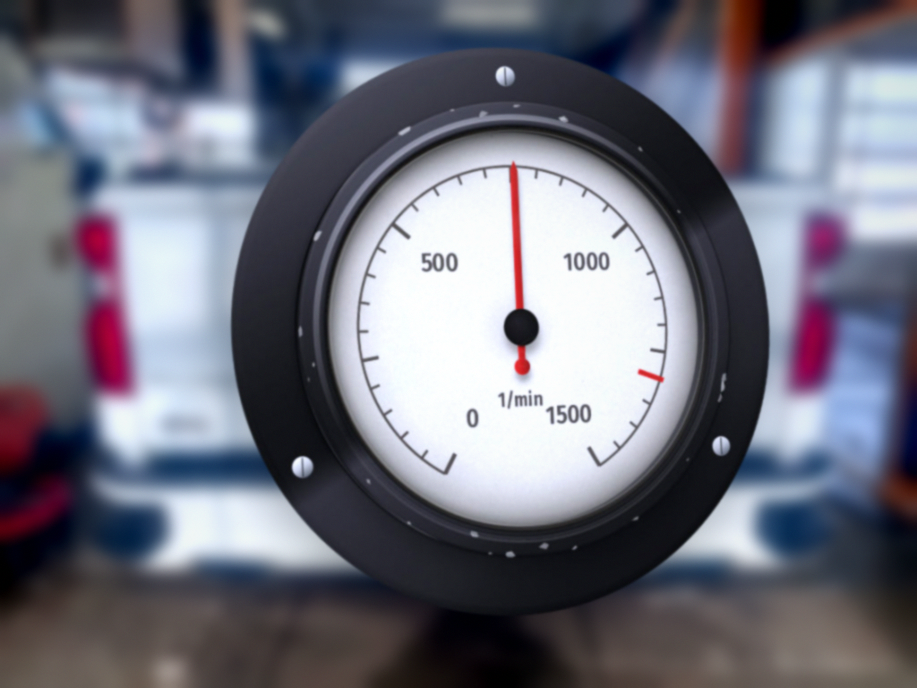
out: 750 rpm
